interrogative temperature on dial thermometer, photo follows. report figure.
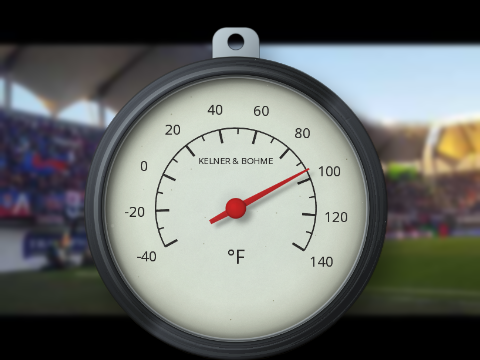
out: 95 °F
